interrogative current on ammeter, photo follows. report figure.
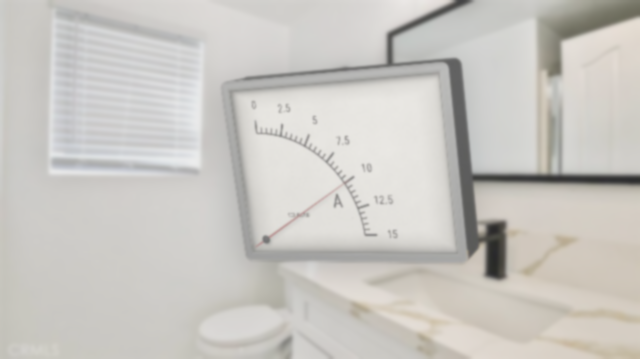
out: 10 A
